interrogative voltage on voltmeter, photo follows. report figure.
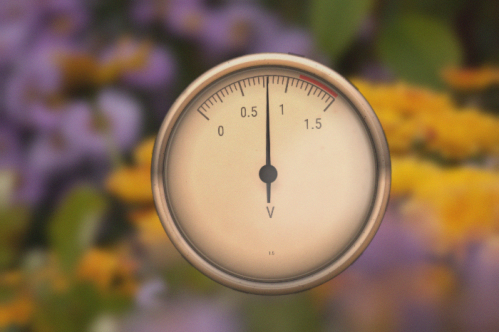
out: 0.8 V
